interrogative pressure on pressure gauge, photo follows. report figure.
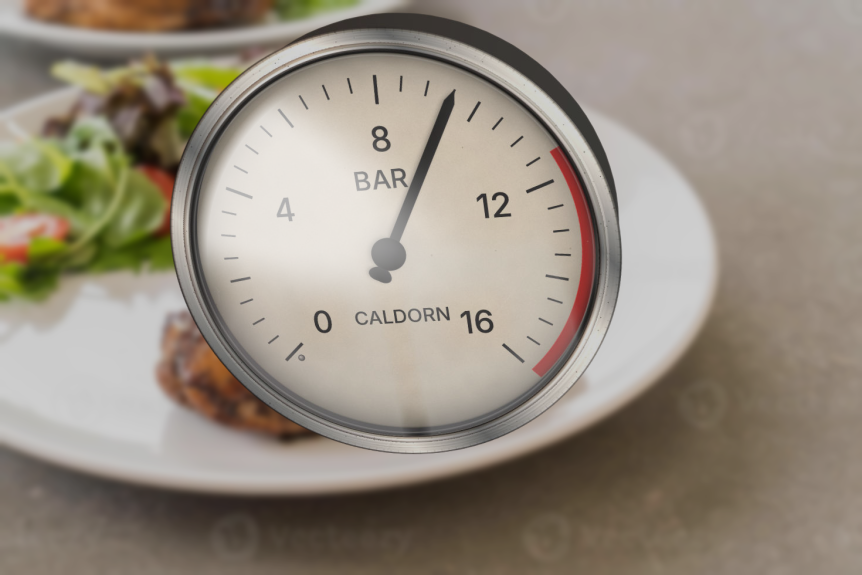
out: 9.5 bar
